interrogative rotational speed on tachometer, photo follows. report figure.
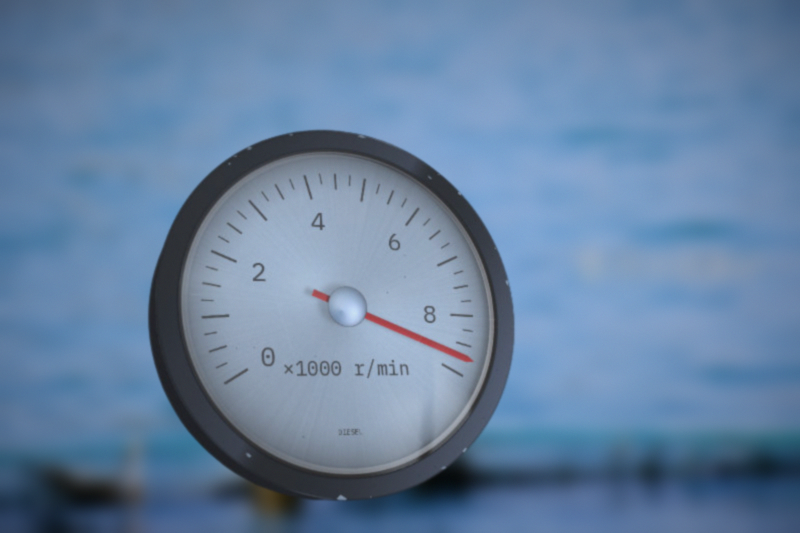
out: 8750 rpm
